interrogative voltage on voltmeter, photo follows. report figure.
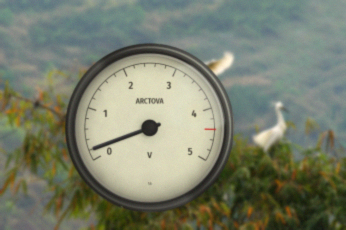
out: 0.2 V
